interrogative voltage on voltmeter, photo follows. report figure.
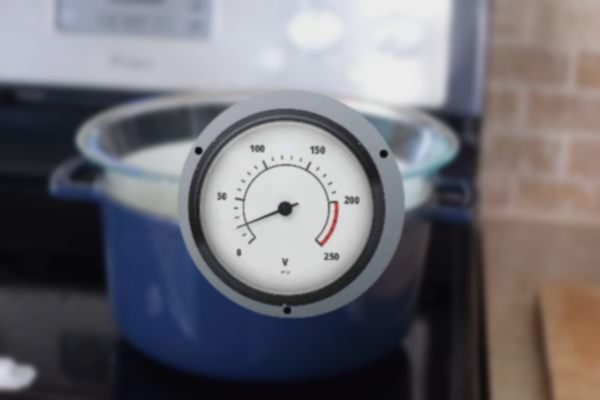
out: 20 V
